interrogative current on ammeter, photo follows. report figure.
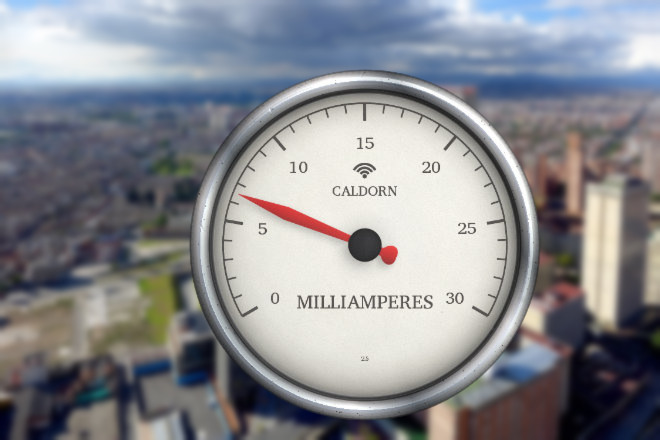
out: 6.5 mA
